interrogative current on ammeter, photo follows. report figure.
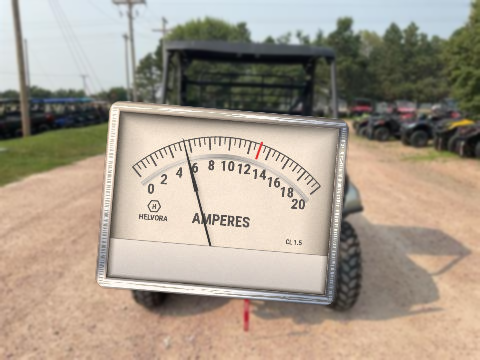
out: 5.5 A
